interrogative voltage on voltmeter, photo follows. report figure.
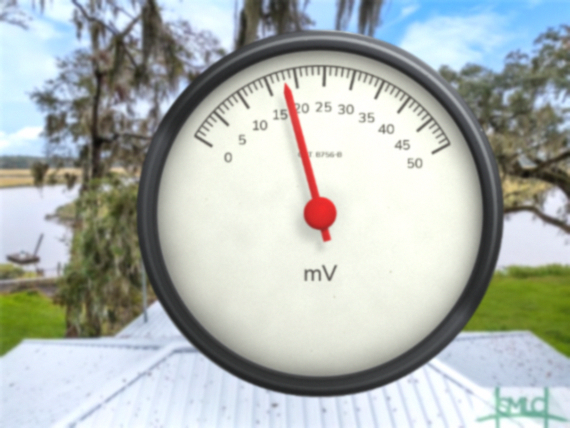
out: 18 mV
